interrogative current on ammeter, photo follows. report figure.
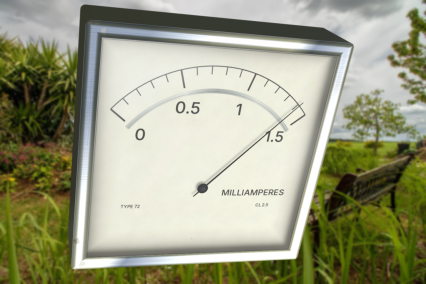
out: 1.4 mA
